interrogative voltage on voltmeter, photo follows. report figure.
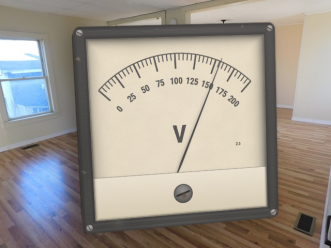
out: 155 V
